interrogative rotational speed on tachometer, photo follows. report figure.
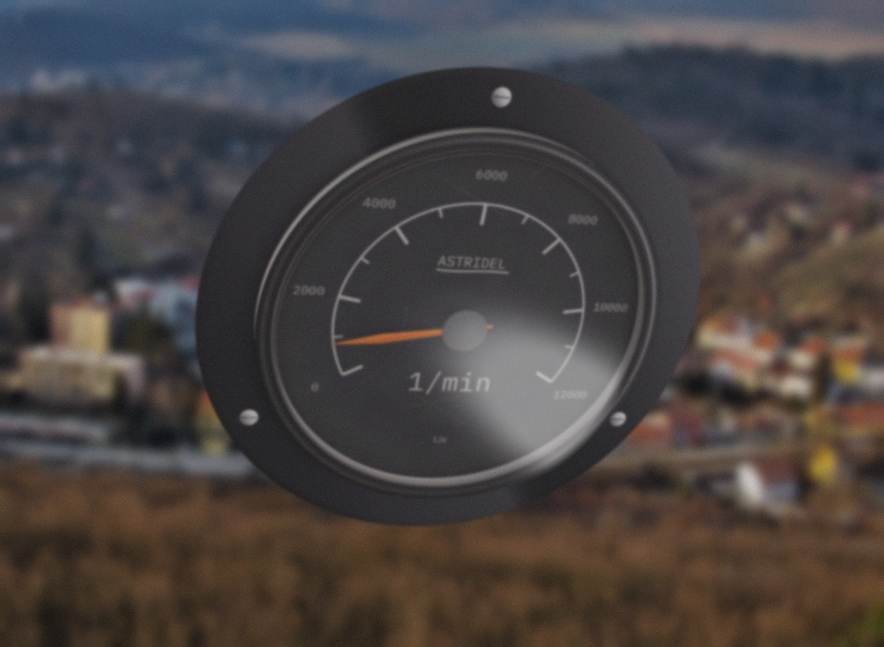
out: 1000 rpm
